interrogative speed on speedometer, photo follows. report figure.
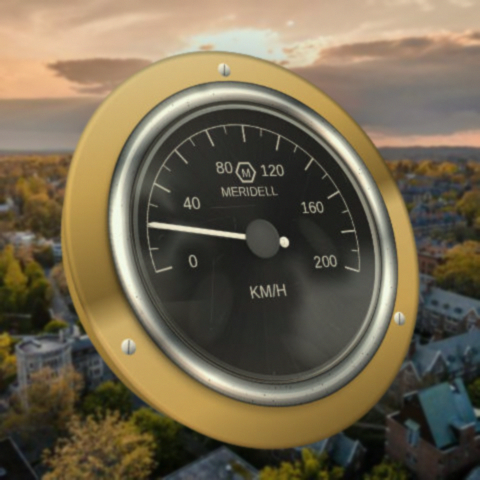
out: 20 km/h
